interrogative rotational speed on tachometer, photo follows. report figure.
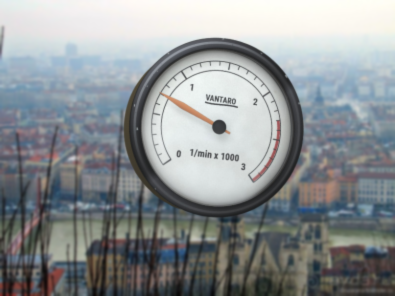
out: 700 rpm
